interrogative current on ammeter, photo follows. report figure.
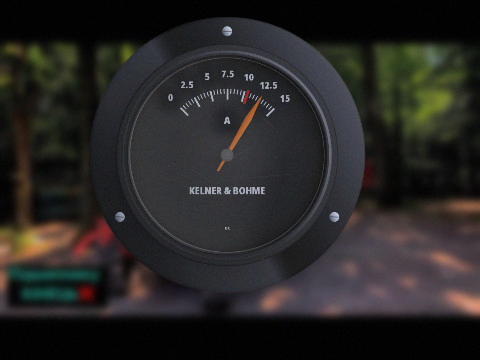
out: 12.5 A
